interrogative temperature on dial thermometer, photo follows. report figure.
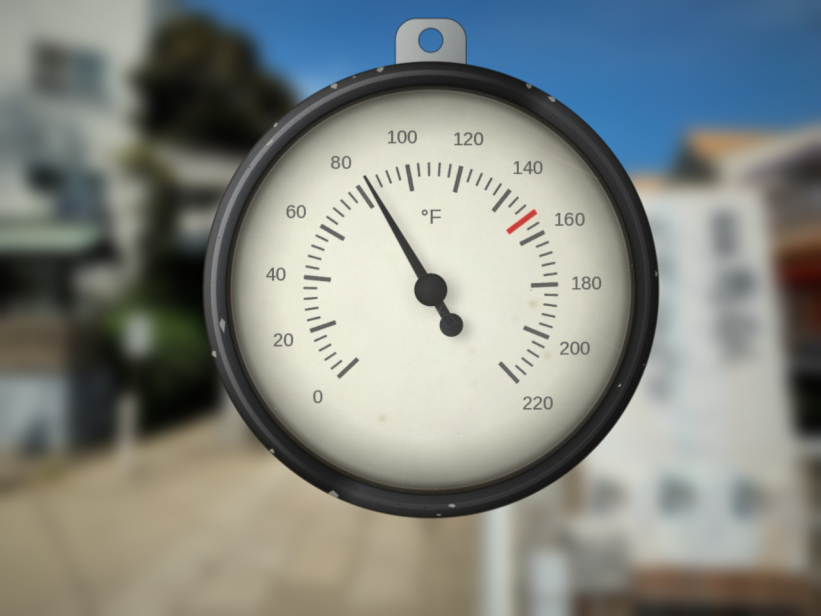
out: 84 °F
